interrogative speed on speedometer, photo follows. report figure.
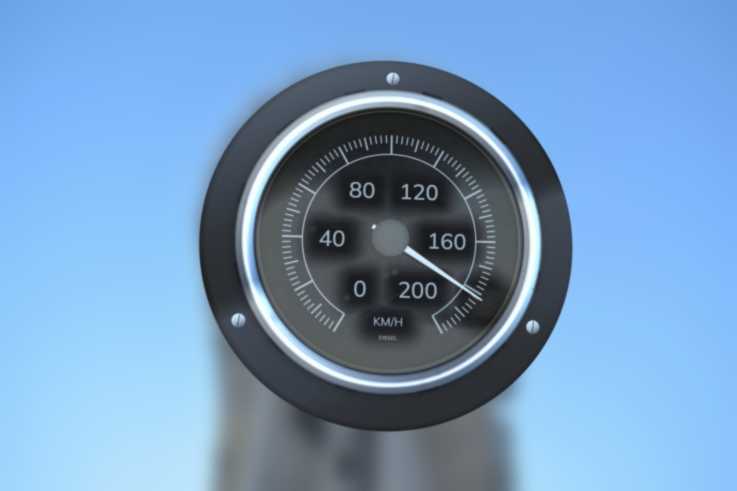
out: 182 km/h
